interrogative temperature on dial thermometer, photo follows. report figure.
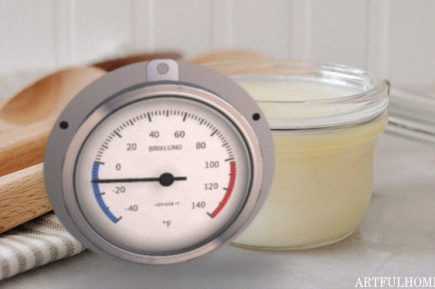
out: -10 °F
